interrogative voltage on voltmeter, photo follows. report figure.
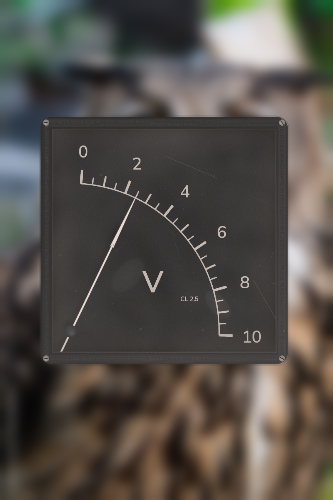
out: 2.5 V
